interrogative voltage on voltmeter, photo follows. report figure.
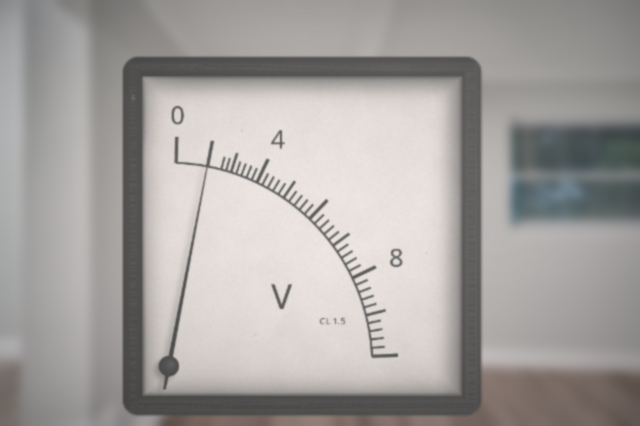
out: 2 V
